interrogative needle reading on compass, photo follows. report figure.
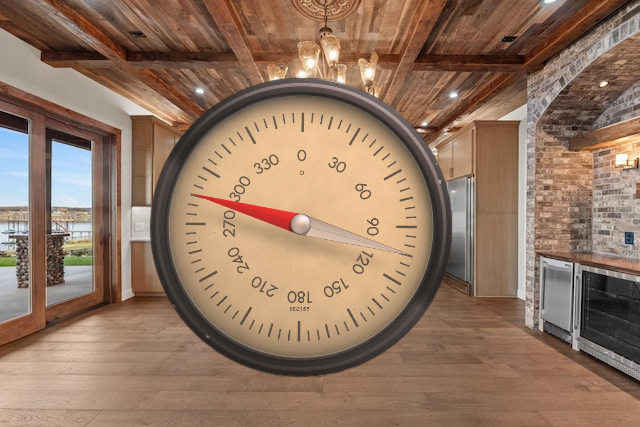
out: 285 °
